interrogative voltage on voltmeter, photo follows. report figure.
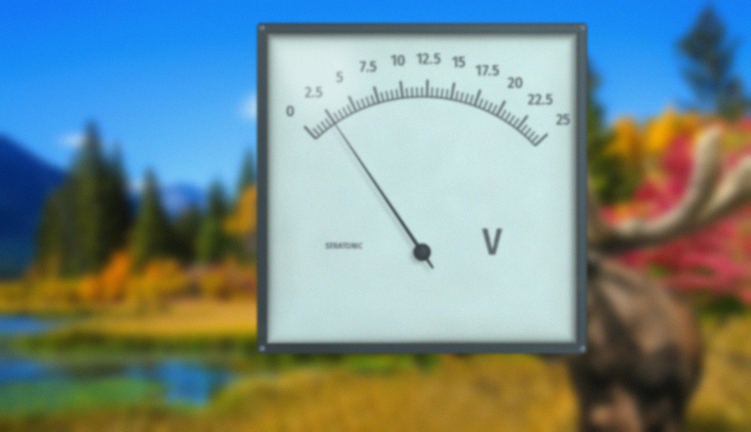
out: 2.5 V
